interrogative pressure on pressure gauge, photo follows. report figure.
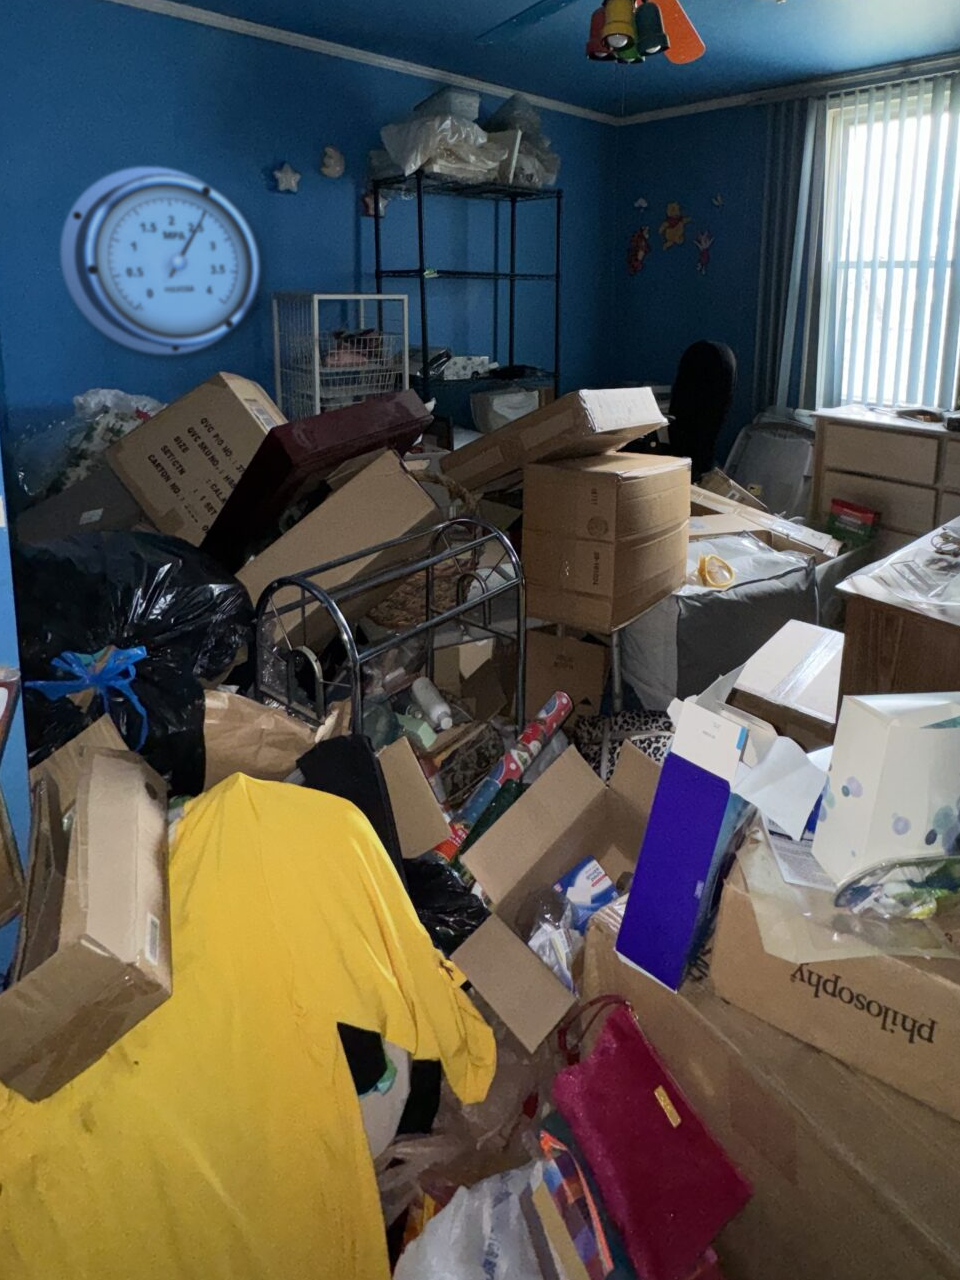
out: 2.5 MPa
